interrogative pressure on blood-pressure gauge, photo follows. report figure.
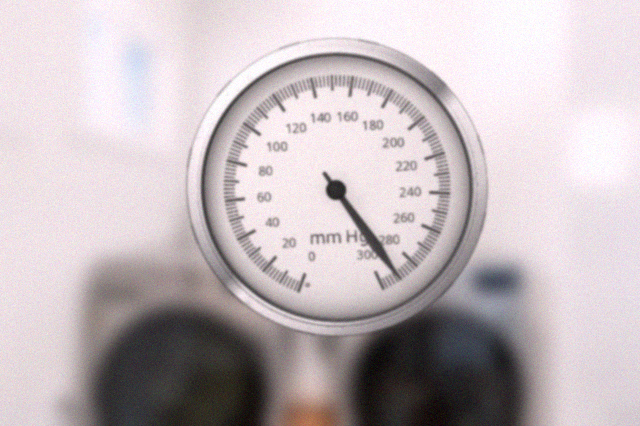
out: 290 mmHg
